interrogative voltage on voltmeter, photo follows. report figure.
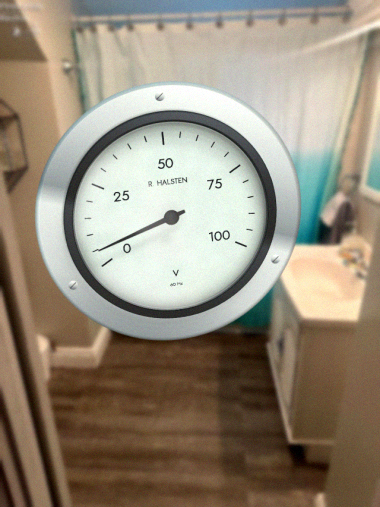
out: 5 V
